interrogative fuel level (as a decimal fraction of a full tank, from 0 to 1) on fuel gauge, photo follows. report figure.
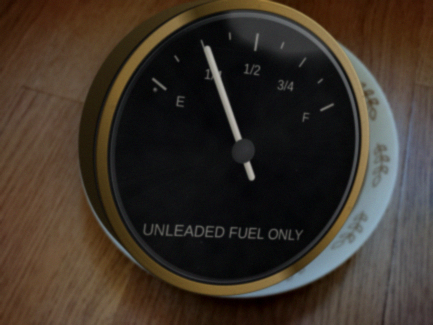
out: 0.25
